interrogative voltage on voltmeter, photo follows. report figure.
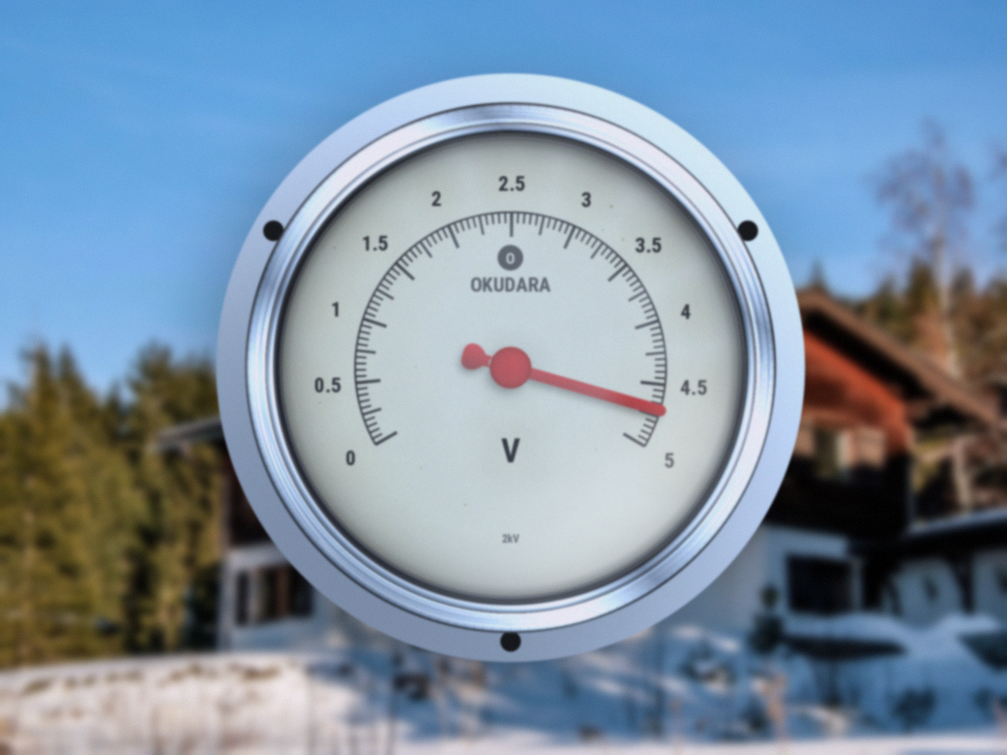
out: 4.7 V
